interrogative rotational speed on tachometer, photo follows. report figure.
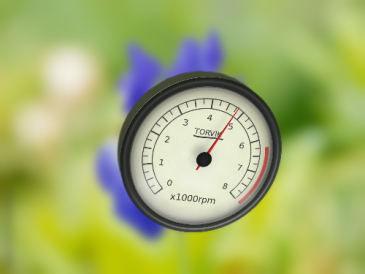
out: 4750 rpm
